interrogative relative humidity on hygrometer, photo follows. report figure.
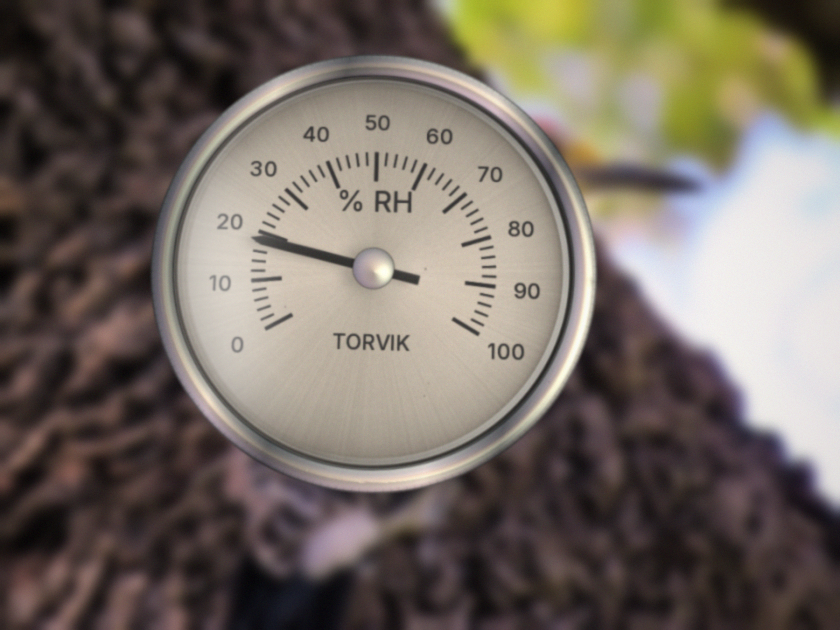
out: 18 %
